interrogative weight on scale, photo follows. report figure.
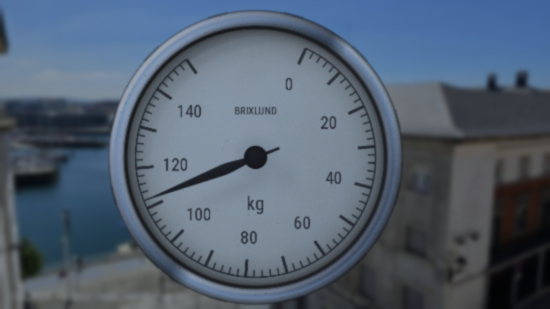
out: 112 kg
